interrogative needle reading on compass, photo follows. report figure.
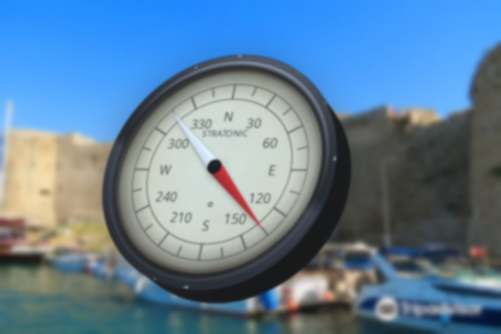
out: 135 °
